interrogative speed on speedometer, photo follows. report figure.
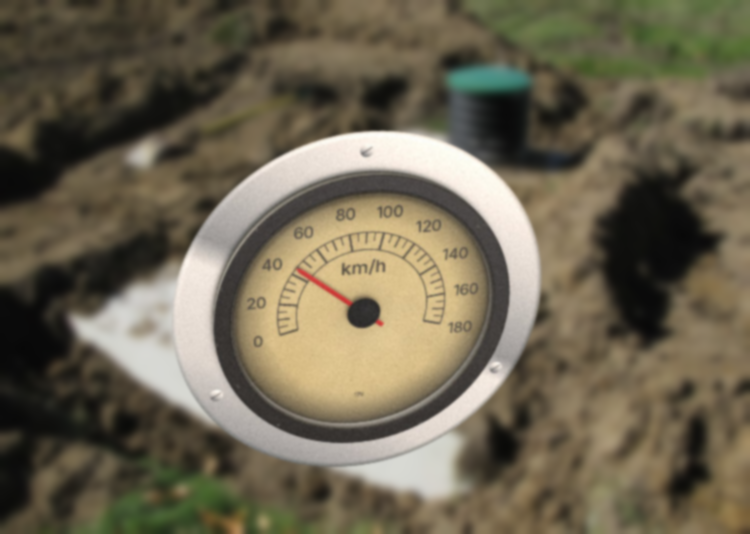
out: 45 km/h
